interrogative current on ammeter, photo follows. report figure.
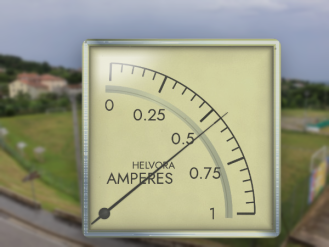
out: 0.55 A
